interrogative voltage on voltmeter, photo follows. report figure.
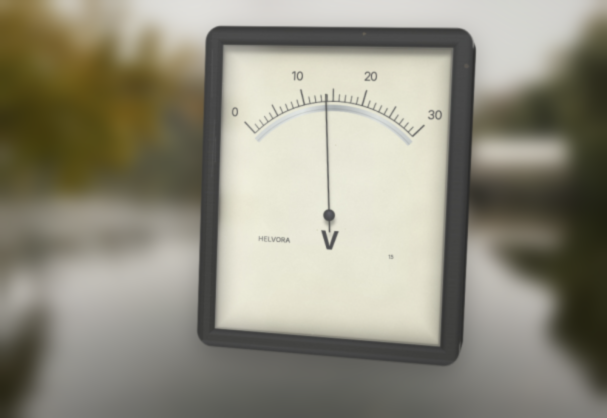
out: 14 V
